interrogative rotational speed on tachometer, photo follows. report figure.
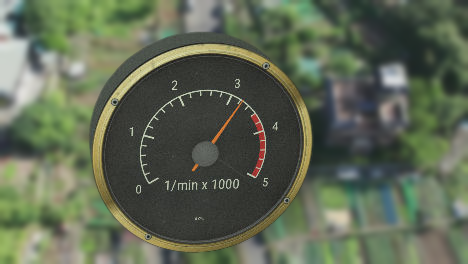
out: 3200 rpm
